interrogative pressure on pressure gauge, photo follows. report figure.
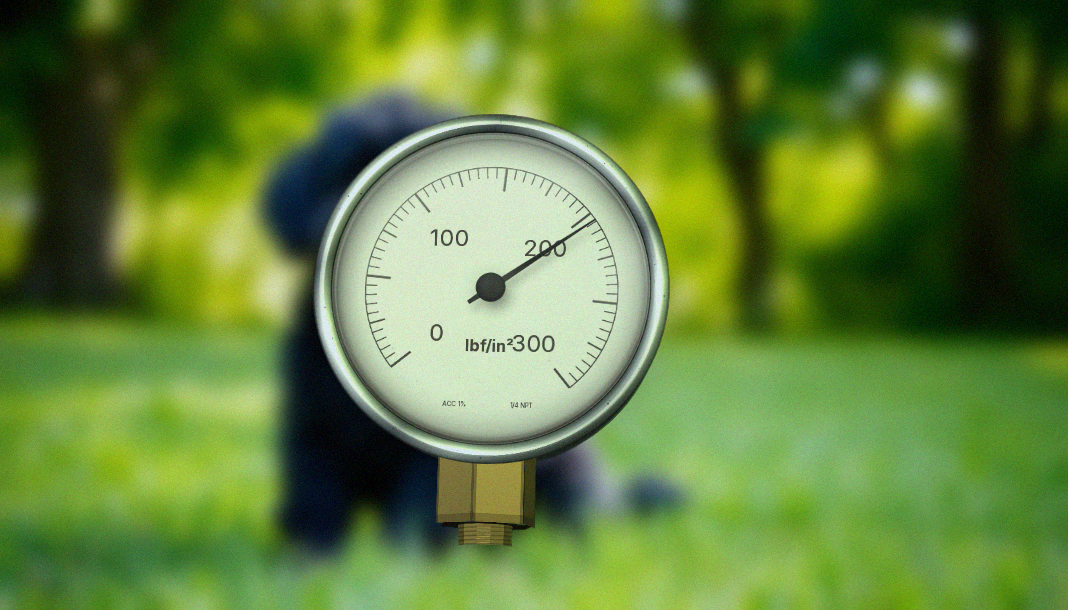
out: 205 psi
